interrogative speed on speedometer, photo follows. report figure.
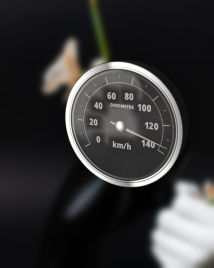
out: 135 km/h
